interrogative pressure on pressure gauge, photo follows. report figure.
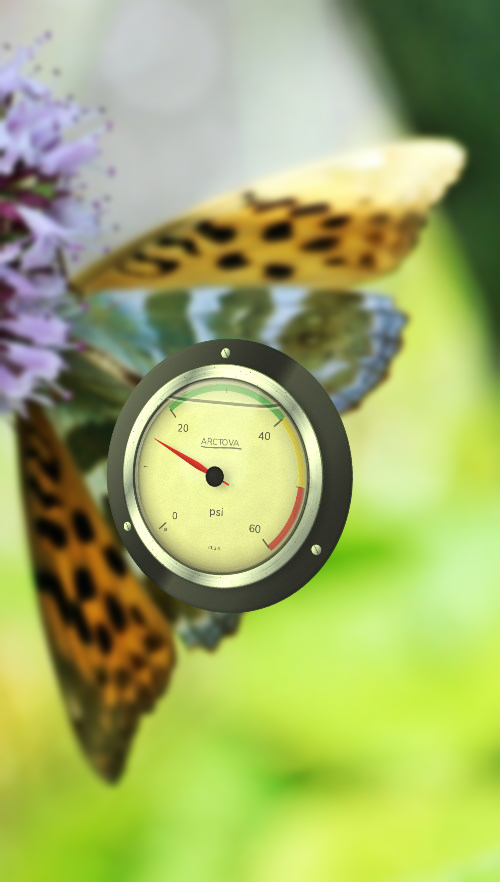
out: 15 psi
